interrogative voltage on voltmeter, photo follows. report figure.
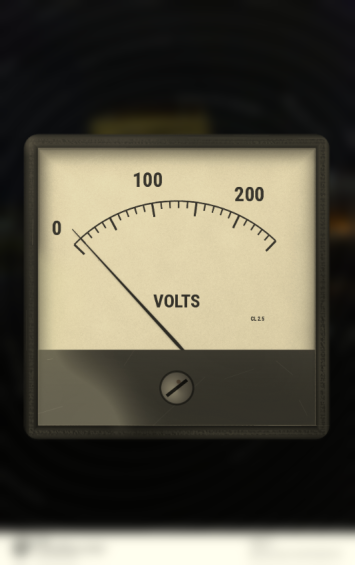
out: 10 V
